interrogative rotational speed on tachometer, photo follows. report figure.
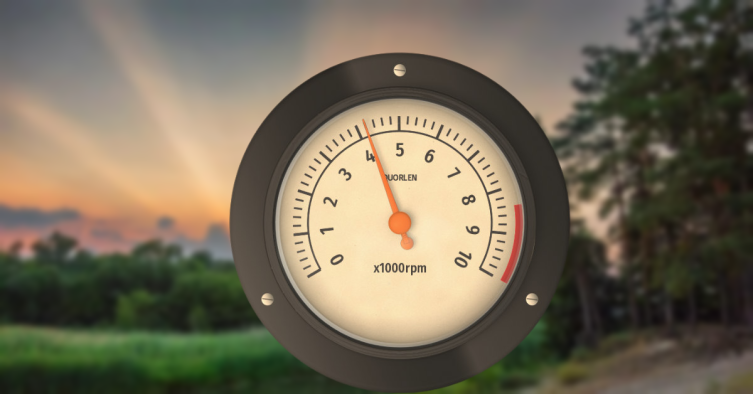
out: 4200 rpm
